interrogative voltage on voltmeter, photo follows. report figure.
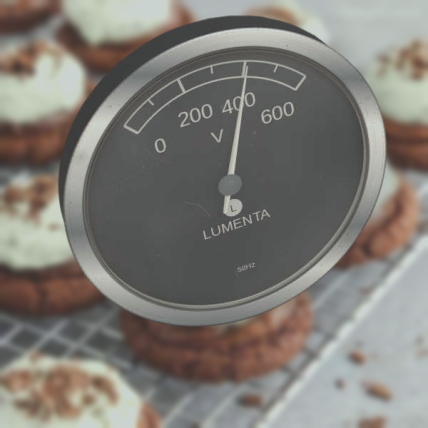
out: 400 V
